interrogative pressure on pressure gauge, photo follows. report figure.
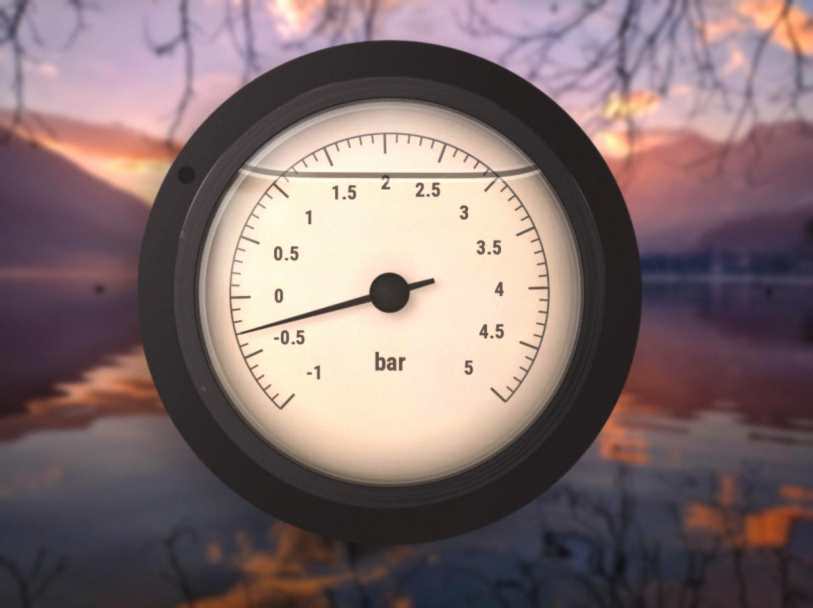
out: -0.3 bar
